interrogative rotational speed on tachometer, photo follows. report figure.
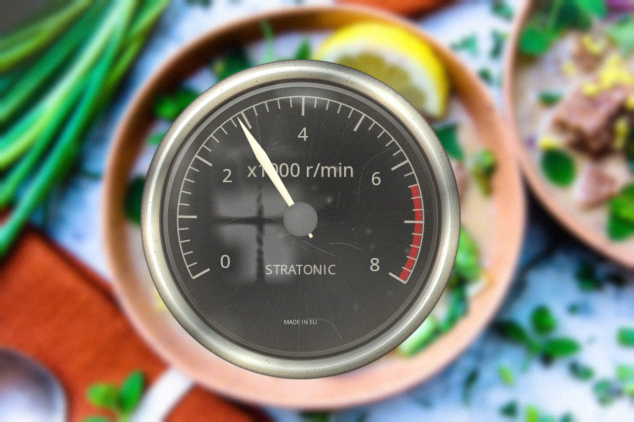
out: 2900 rpm
